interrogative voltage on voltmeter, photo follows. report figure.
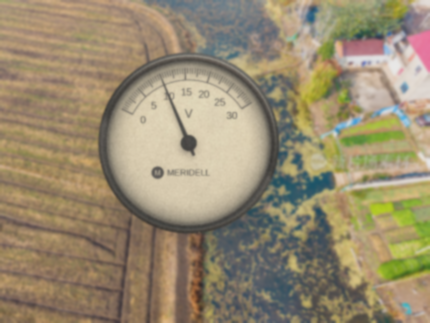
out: 10 V
